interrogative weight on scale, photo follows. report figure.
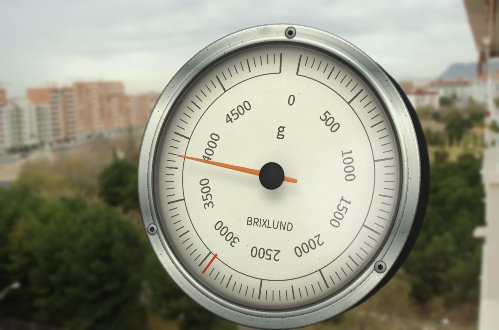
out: 3850 g
